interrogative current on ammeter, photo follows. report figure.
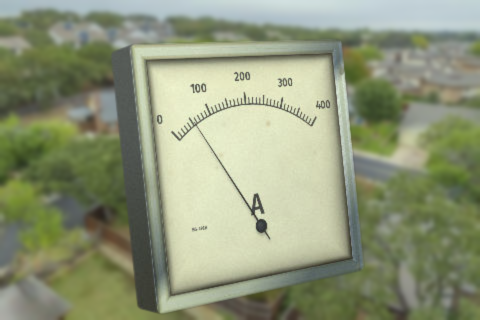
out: 50 A
